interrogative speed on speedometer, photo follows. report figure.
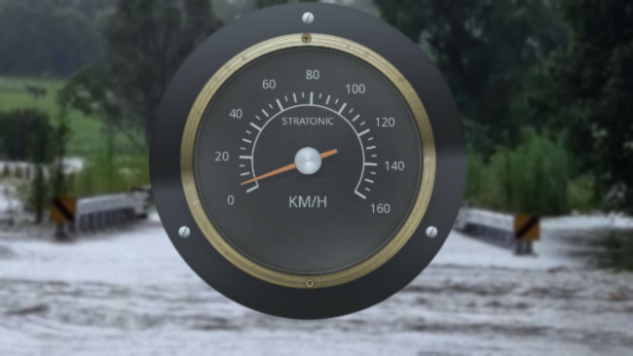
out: 5 km/h
